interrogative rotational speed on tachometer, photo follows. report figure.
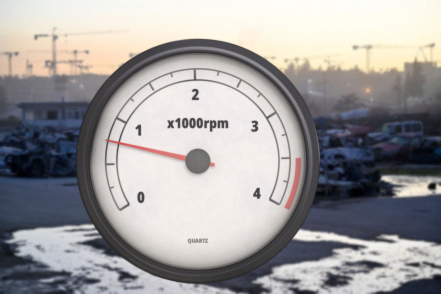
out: 750 rpm
